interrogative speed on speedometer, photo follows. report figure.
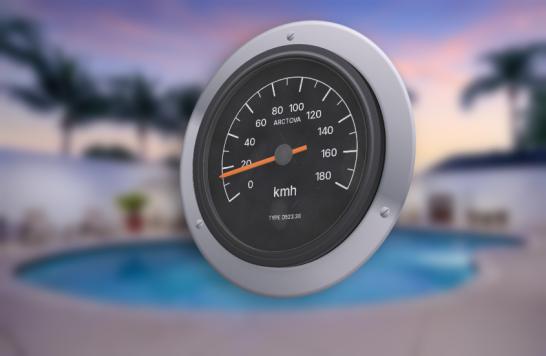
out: 15 km/h
